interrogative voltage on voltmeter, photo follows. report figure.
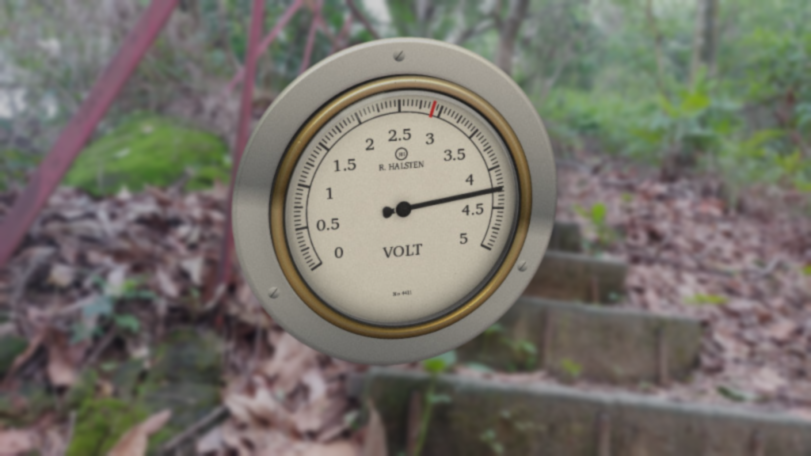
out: 4.25 V
